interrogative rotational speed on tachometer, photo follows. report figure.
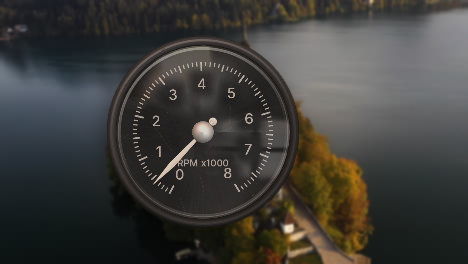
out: 400 rpm
